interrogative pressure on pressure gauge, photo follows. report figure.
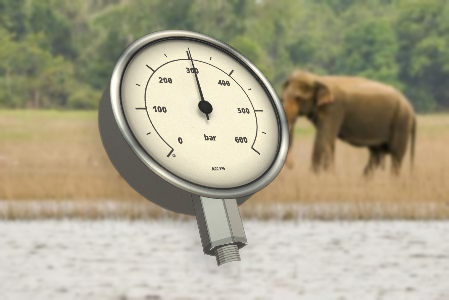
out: 300 bar
